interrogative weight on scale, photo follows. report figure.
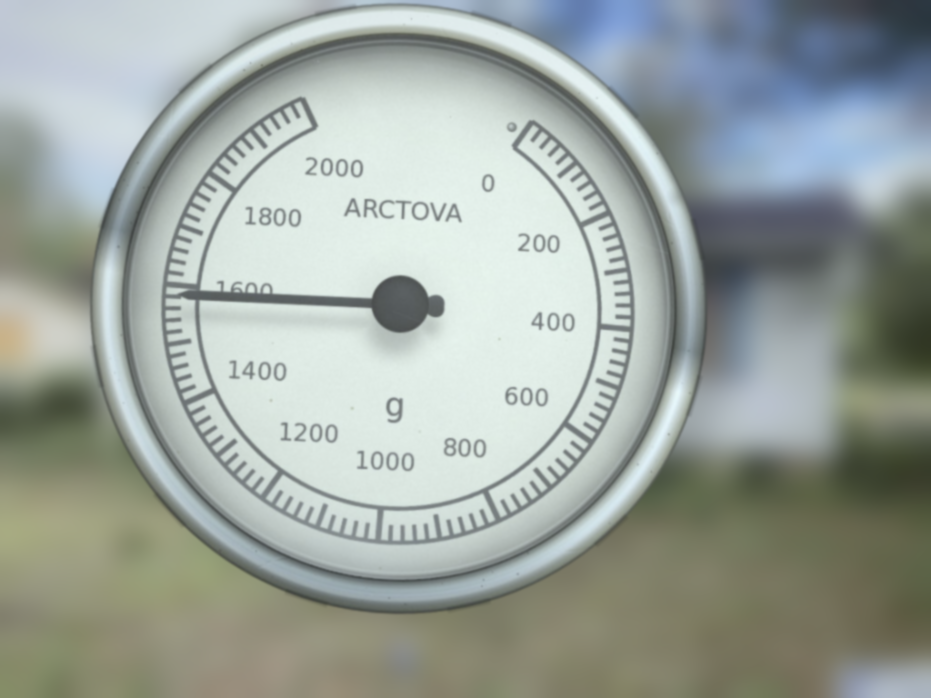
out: 1580 g
